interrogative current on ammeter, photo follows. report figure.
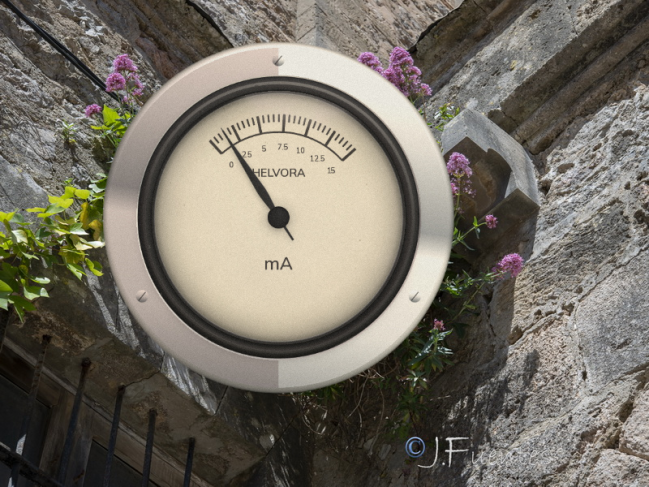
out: 1.5 mA
